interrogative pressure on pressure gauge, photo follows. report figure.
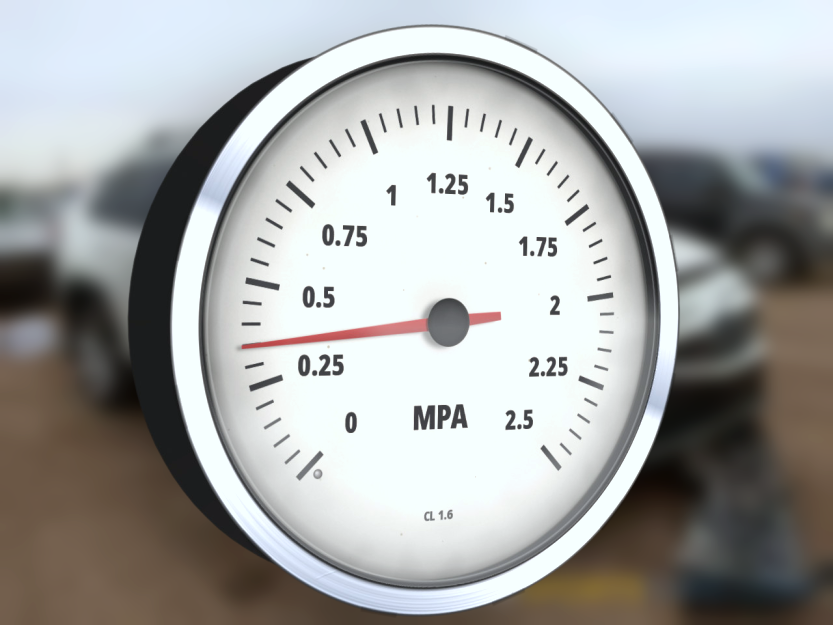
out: 0.35 MPa
